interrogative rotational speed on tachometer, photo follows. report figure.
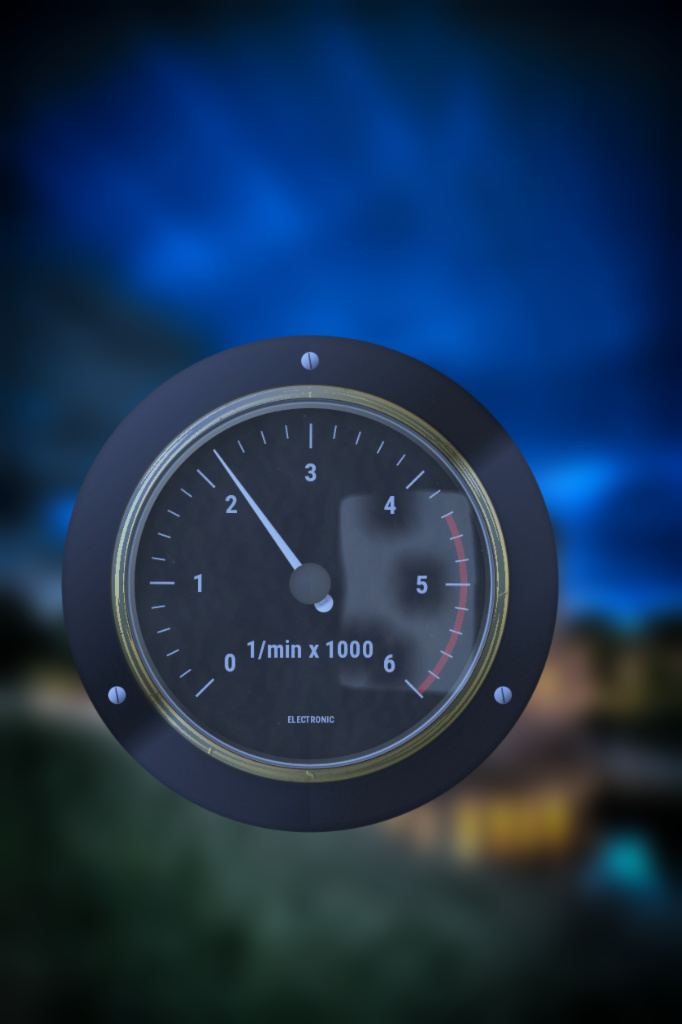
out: 2200 rpm
